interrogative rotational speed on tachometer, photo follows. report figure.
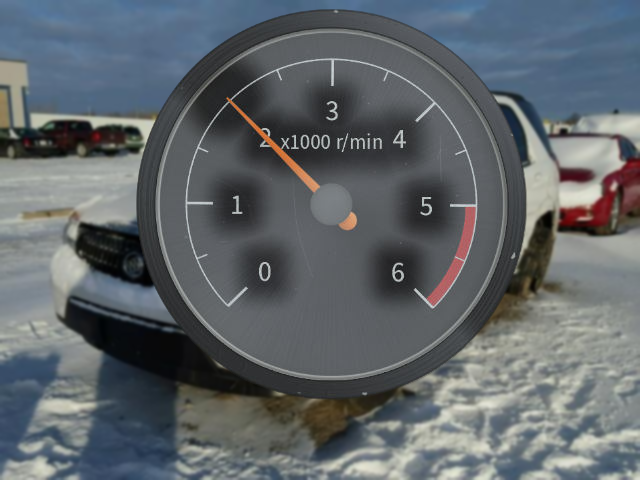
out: 2000 rpm
